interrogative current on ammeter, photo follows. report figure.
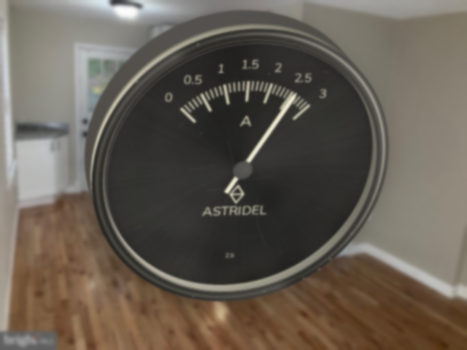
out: 2.5 A
